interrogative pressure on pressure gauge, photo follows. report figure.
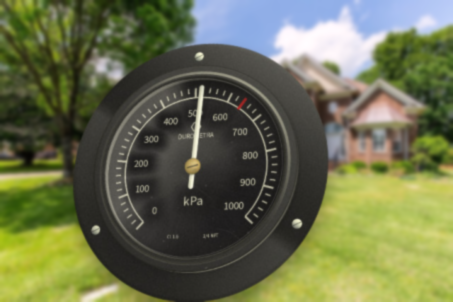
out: 520 kPa
